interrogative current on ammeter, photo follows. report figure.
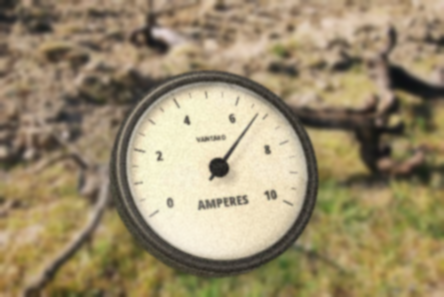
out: 6.75 A
